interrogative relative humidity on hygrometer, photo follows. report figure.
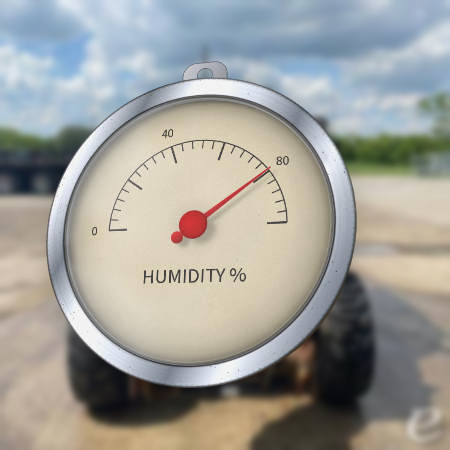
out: 80 %
